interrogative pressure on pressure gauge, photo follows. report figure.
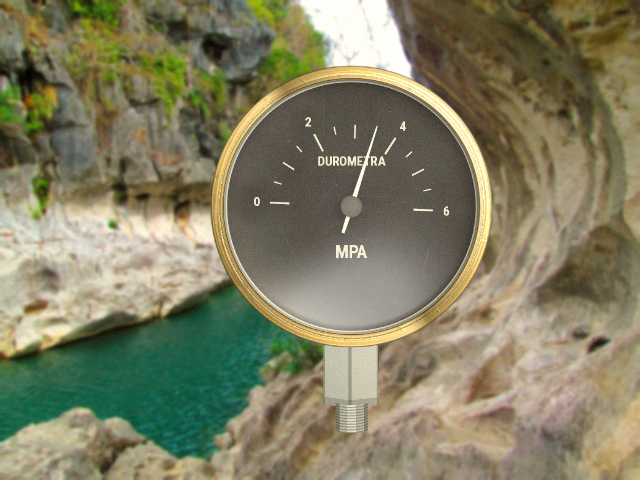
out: 3.5 MPa
